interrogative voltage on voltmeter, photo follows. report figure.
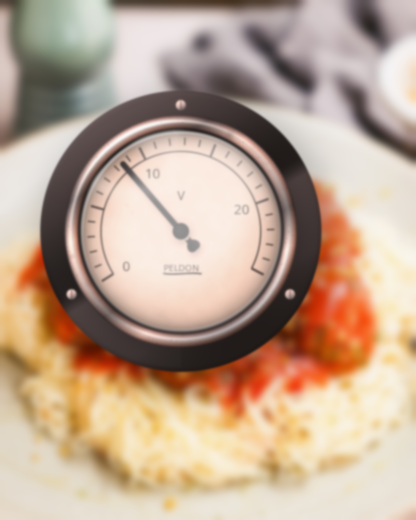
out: 8.5 V
